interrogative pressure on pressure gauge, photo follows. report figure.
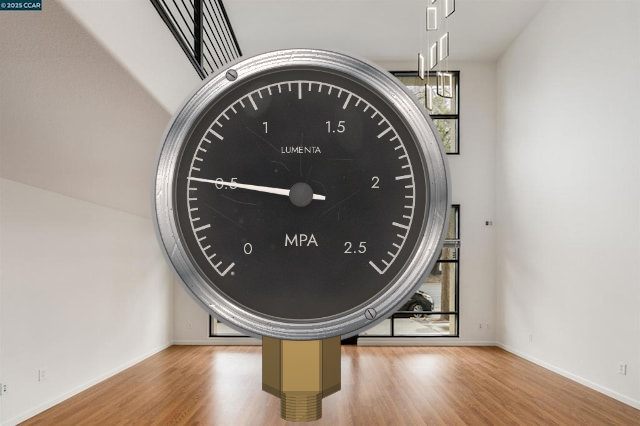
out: 0.5 MPa
